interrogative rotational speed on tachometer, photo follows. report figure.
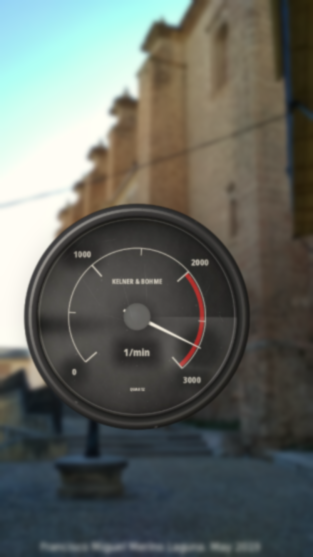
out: 2750 rpm
